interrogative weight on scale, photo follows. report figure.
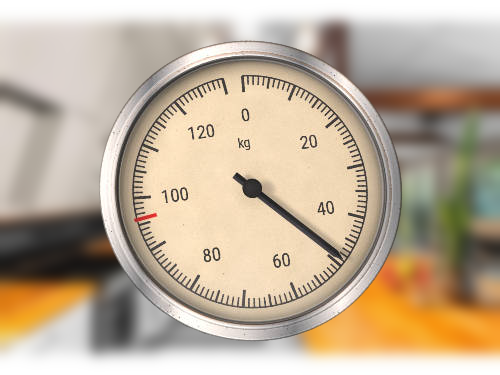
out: 49 kg
